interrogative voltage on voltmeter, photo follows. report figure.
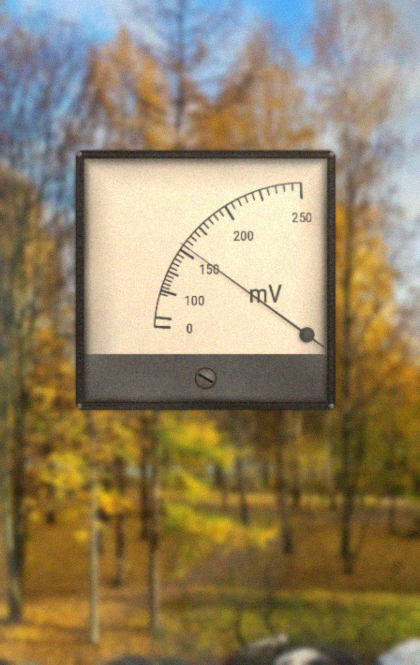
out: 155 mV
